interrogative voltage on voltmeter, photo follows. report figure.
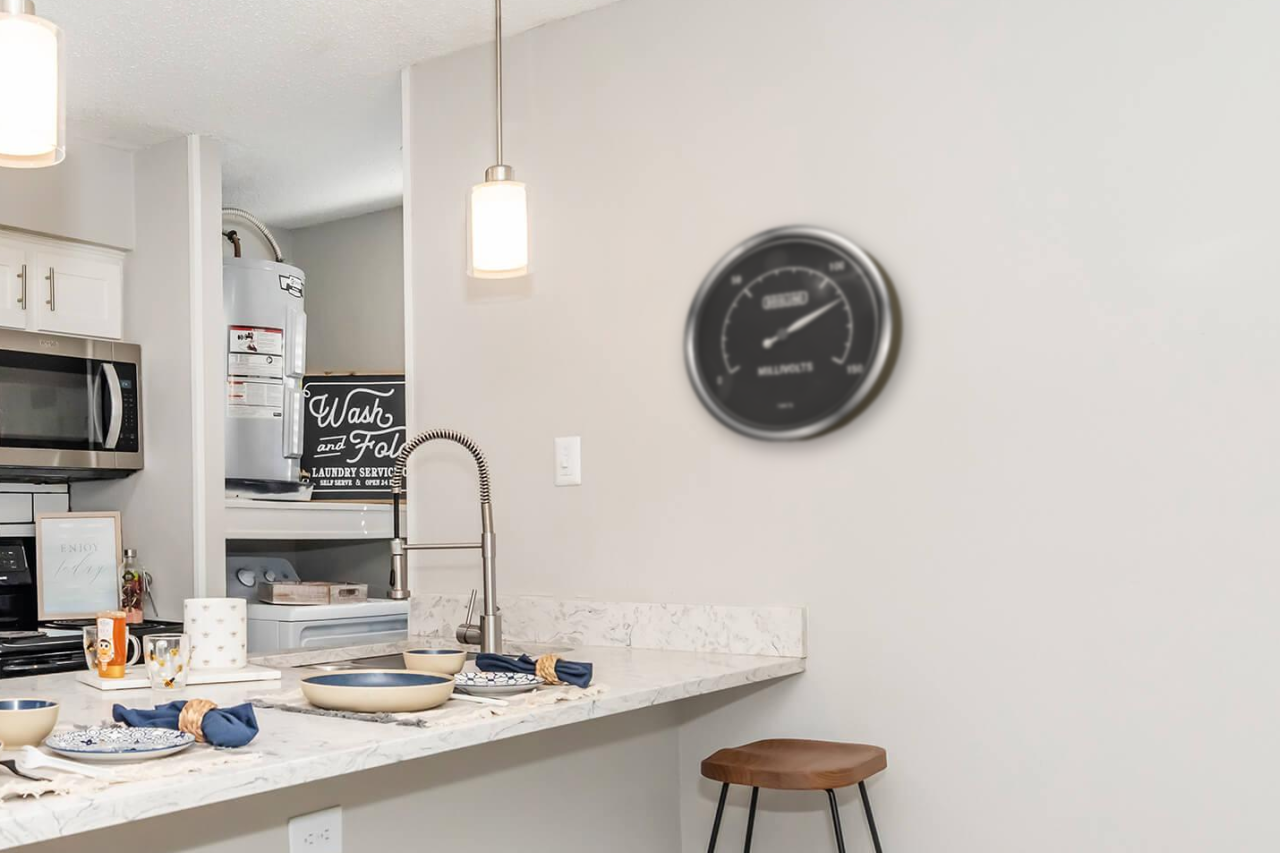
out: 115 mV
